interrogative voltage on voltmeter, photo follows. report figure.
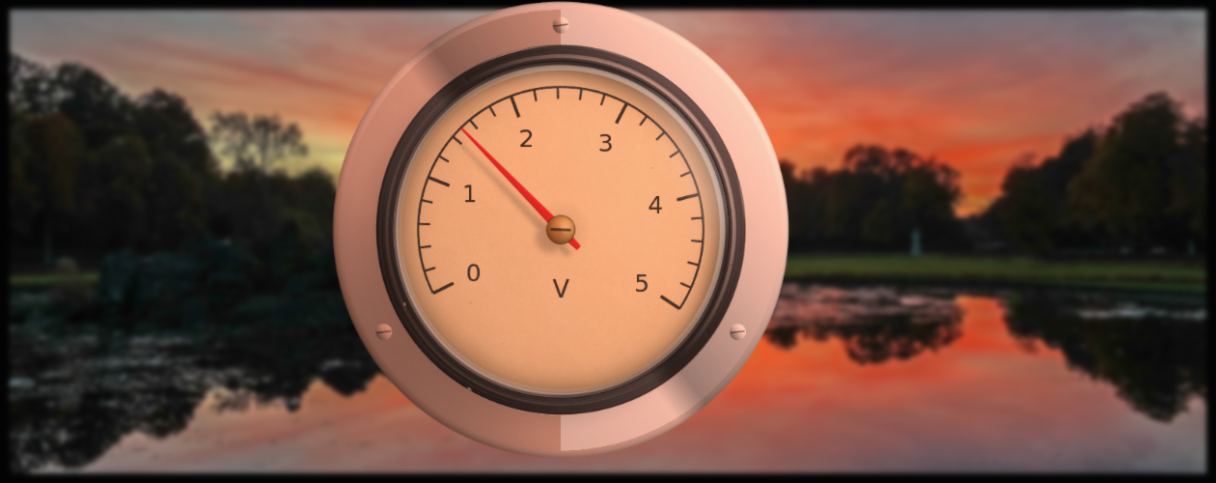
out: 1.5 V
